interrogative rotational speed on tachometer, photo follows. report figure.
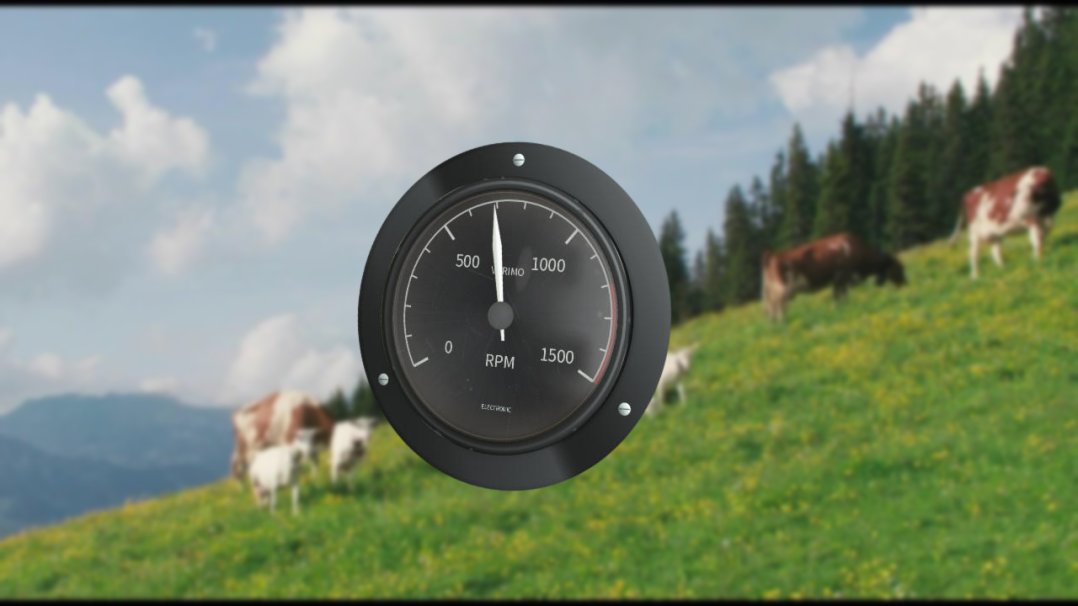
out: 700 rpm
